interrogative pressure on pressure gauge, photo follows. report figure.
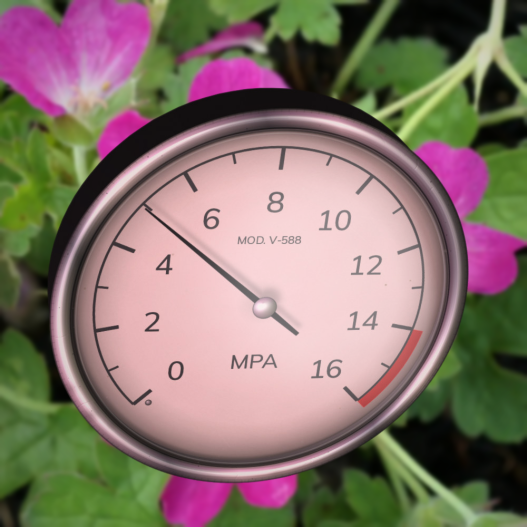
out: 5 MPa
